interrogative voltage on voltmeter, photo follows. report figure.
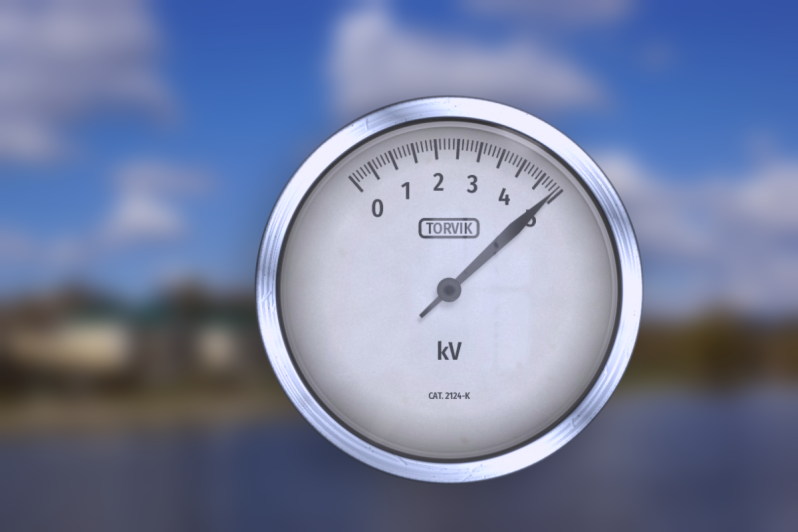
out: 4.9 kV
